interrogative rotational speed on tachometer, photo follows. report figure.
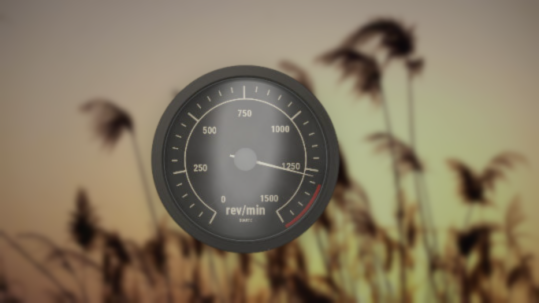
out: 1275 rpm
